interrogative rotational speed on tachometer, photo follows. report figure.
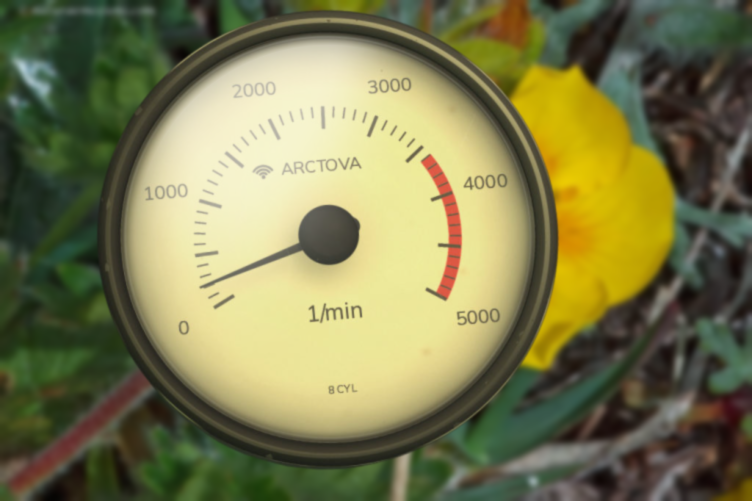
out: 200 rpm
